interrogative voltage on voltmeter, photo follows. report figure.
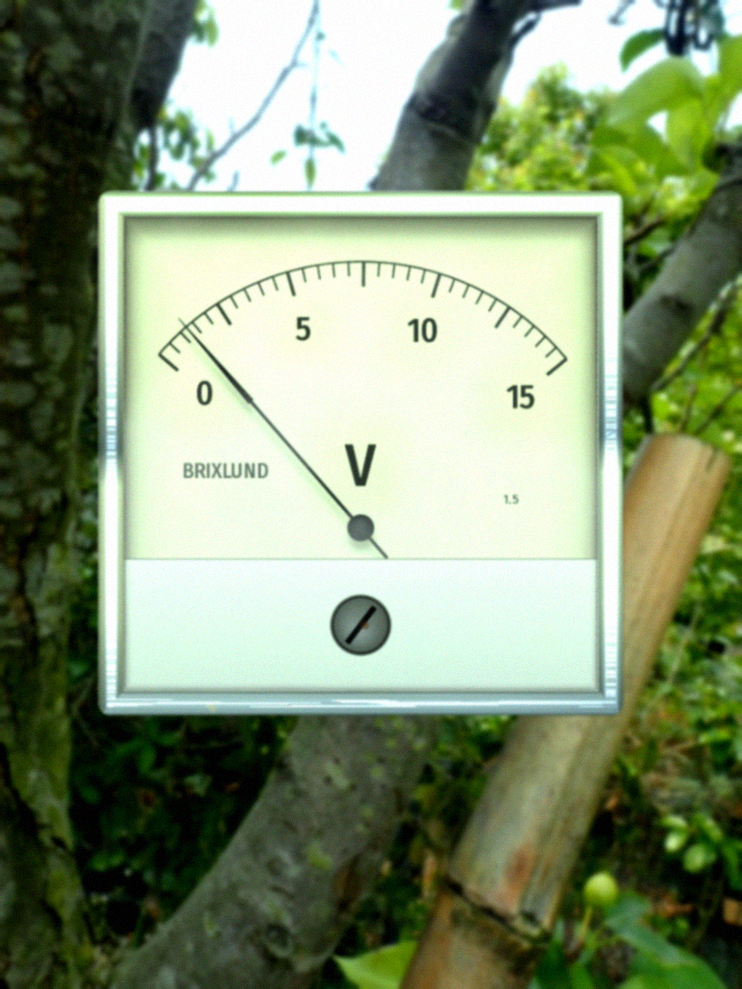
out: 1.25 V
